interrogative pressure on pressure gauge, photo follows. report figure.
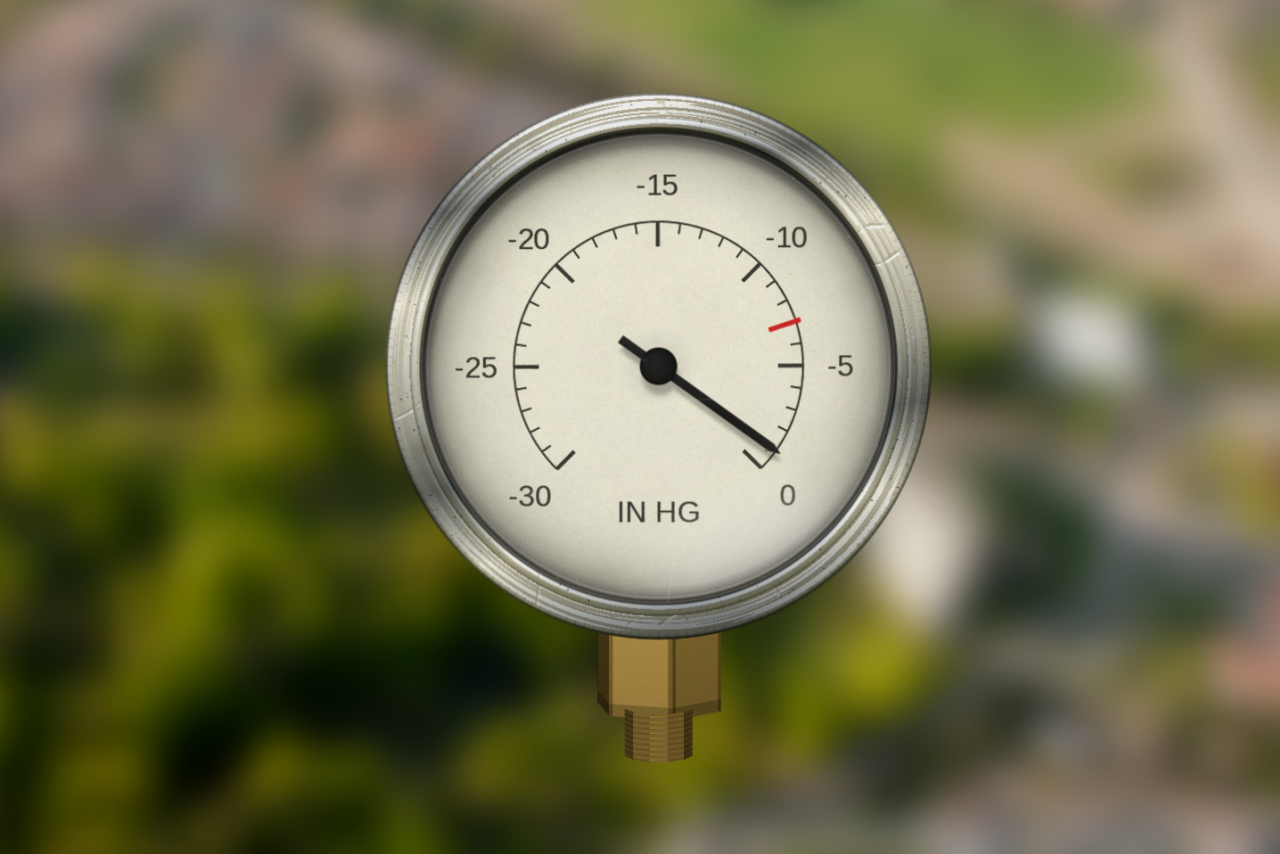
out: -1 inHg
